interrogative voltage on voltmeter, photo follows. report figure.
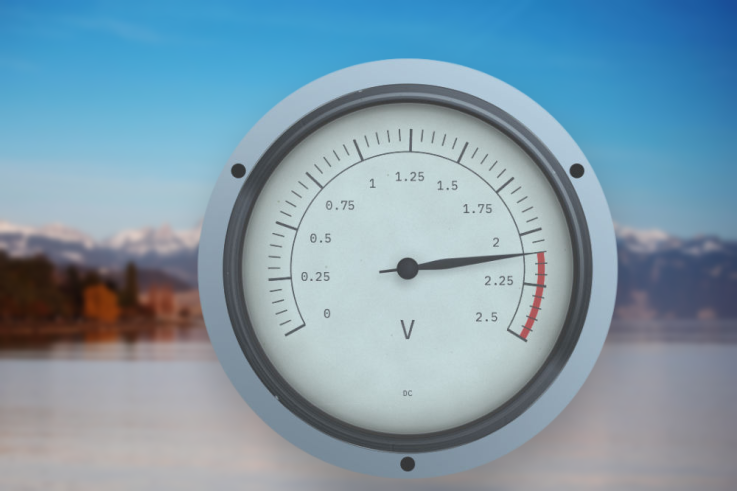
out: 2.1 V
